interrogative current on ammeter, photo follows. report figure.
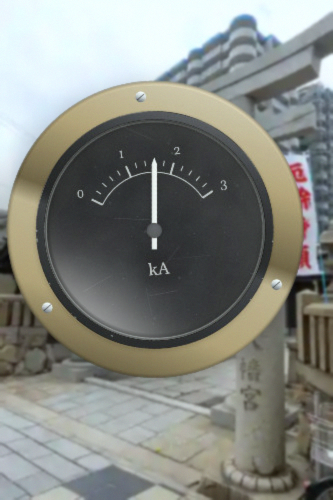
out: 1.6 kA
